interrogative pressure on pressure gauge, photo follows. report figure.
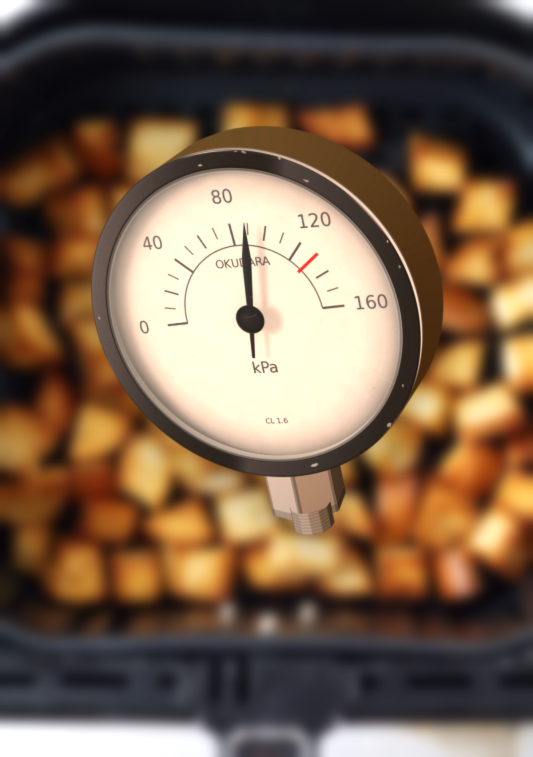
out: 90 kPa
